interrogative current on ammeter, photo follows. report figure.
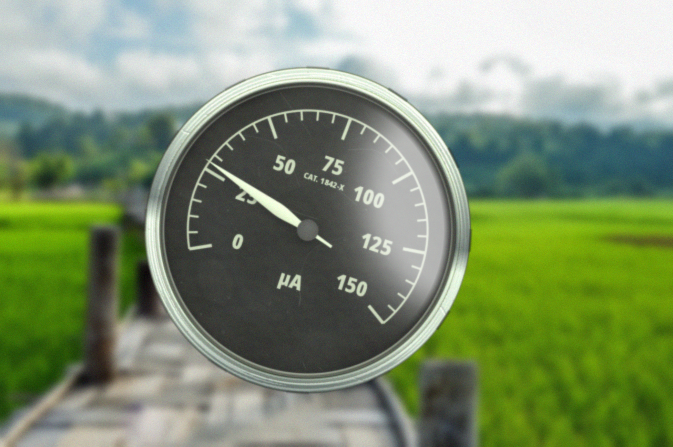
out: 27.5 µA
